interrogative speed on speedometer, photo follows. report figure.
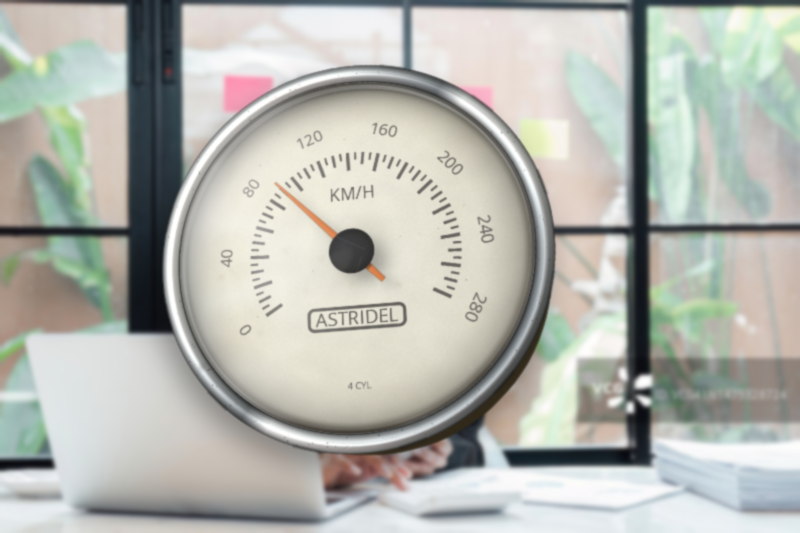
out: 90 km/h
